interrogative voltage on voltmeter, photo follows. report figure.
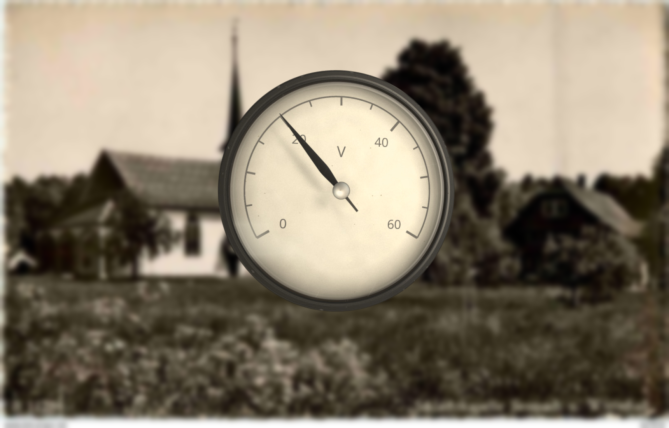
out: 20 V
